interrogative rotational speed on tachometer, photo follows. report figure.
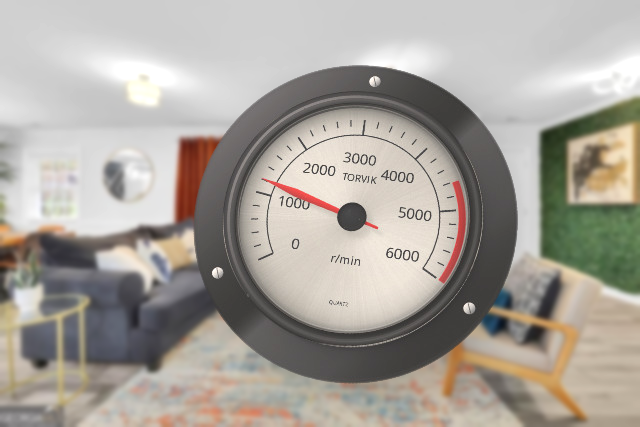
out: 1200 rpm
